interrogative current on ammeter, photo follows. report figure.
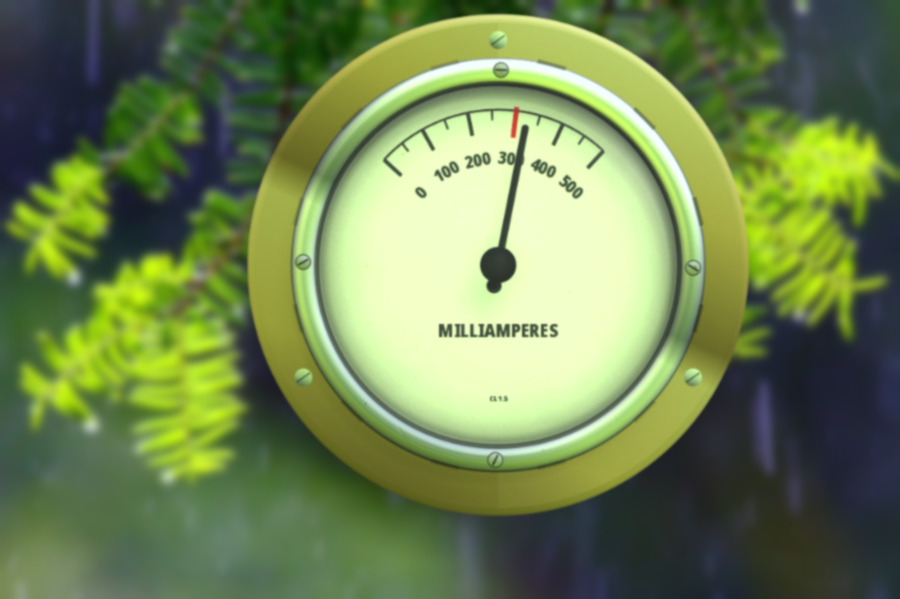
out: 325 mA
